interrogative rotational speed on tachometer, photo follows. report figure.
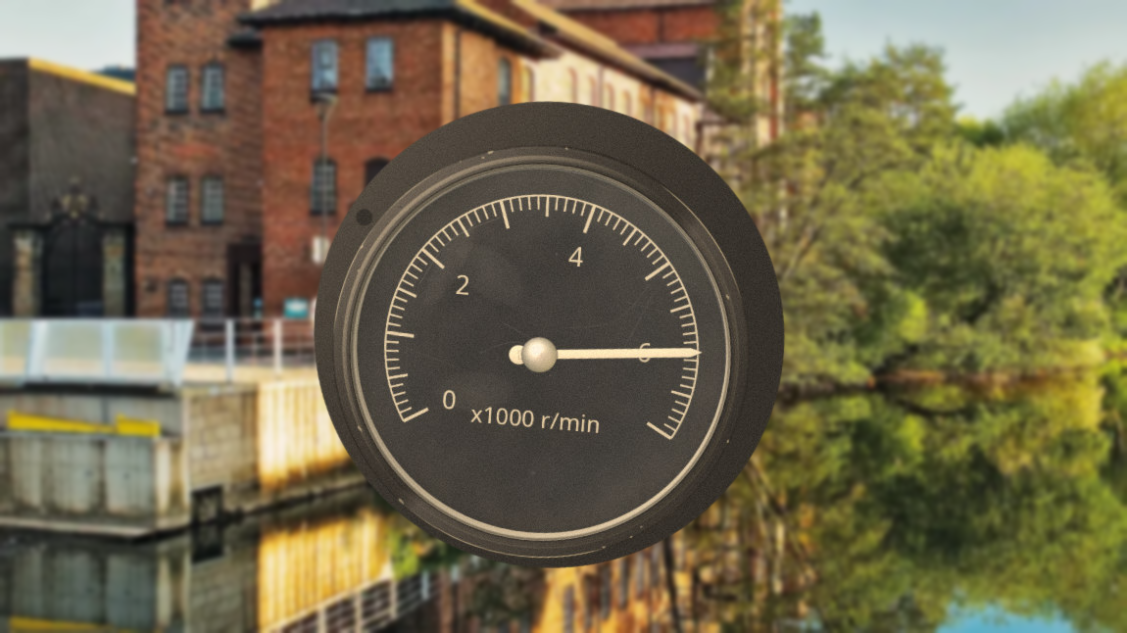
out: 6000 rpm
